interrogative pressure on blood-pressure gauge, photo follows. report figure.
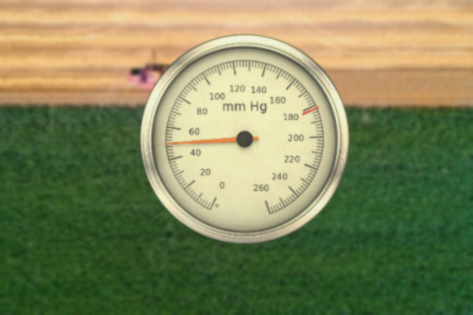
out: 50 mmHg
